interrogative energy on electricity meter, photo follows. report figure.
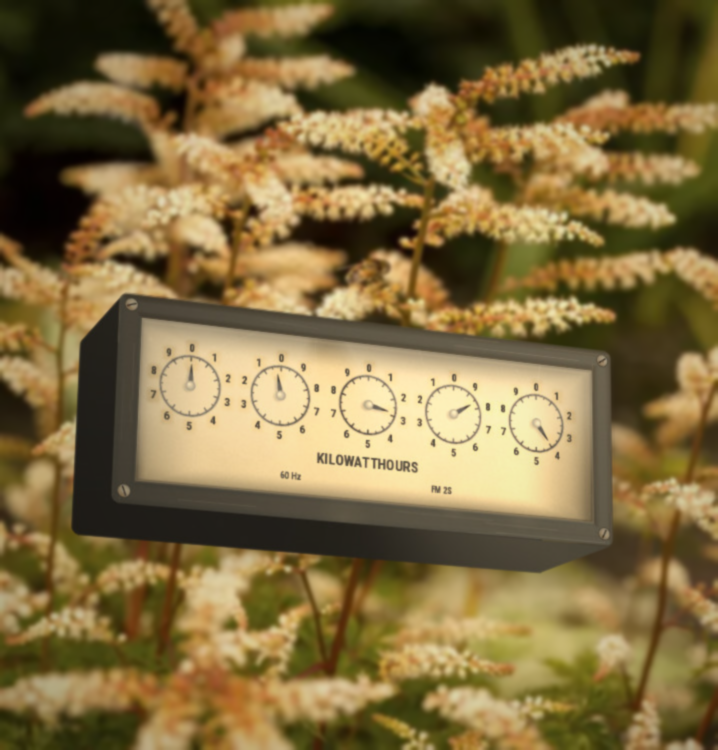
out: 284 kWh
